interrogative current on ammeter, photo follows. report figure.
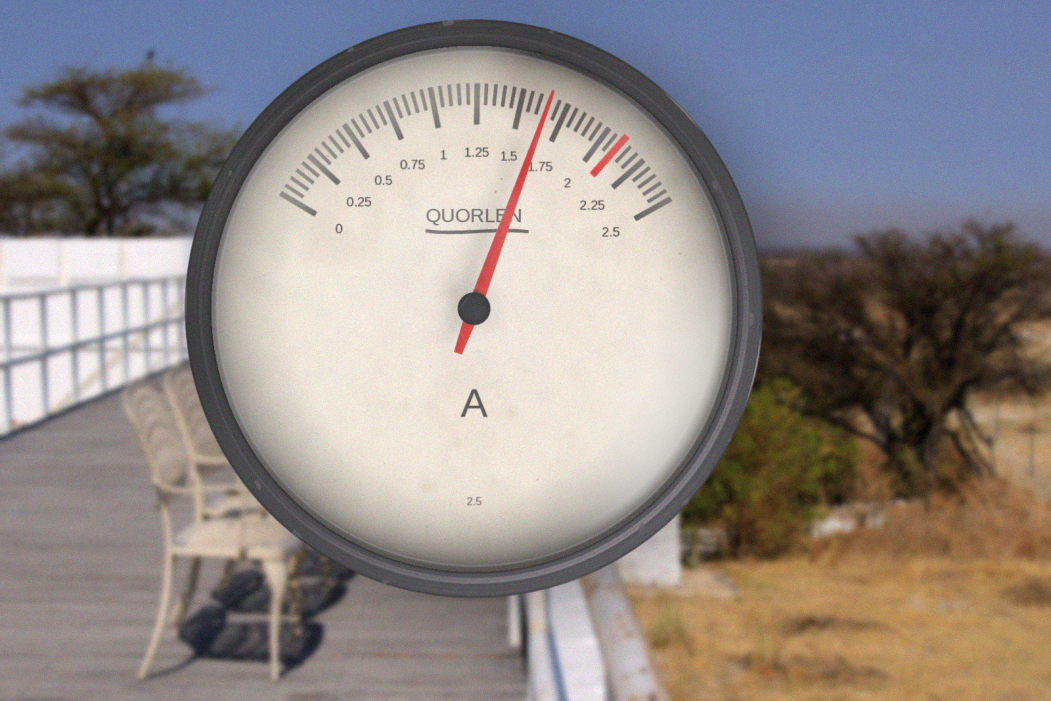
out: 1.65 A
